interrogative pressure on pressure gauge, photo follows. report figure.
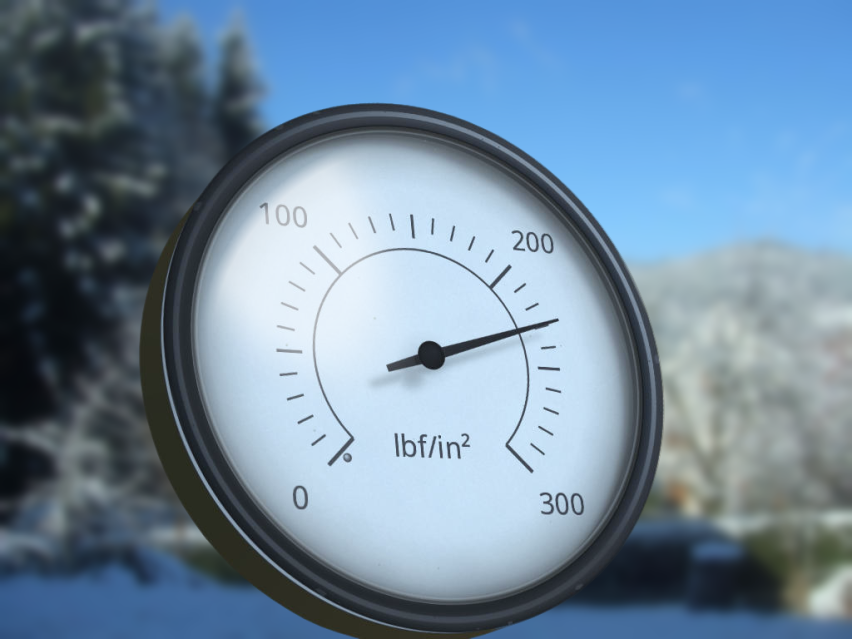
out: 230 psi
